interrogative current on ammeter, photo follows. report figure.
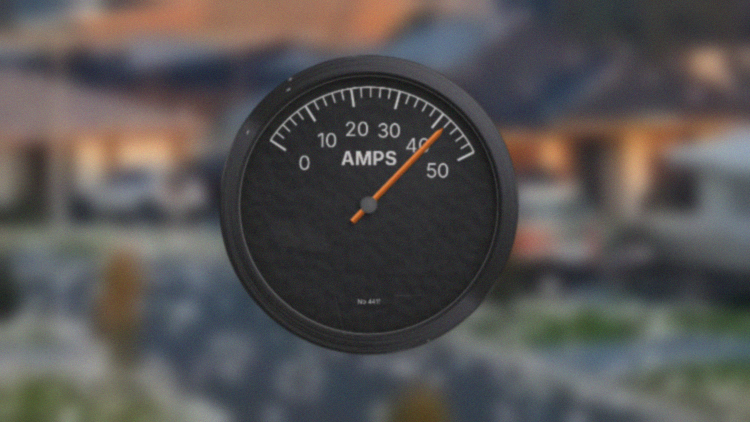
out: 42 A
